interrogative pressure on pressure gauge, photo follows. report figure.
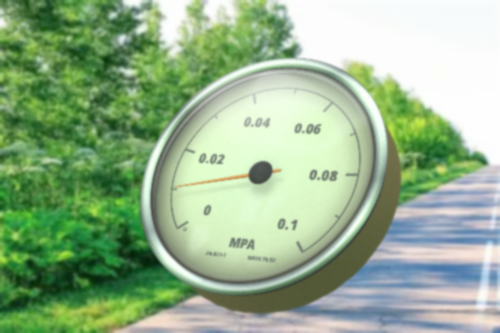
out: 0.01 MPa
